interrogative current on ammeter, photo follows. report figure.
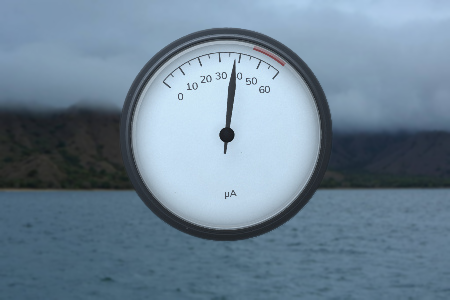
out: 37.5 µA
